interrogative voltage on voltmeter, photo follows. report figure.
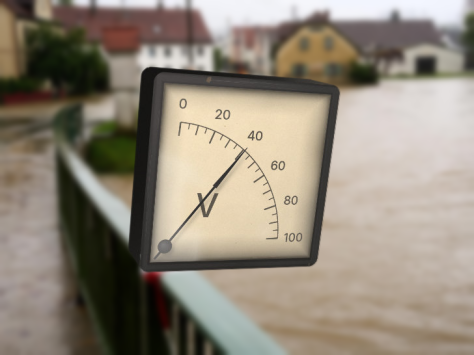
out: 40 V
